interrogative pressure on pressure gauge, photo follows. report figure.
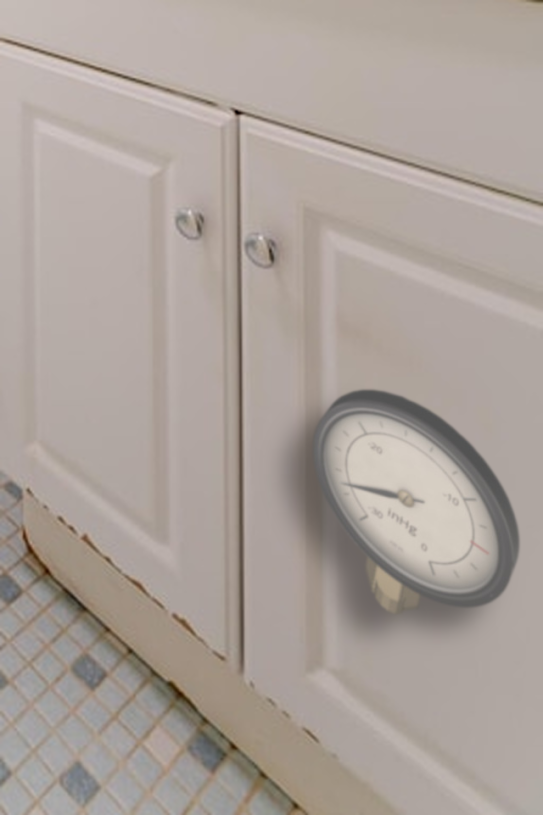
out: -27 inHg
